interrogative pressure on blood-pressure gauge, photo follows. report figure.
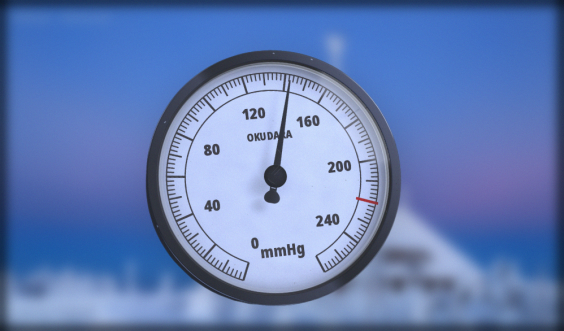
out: 142 mmHg
